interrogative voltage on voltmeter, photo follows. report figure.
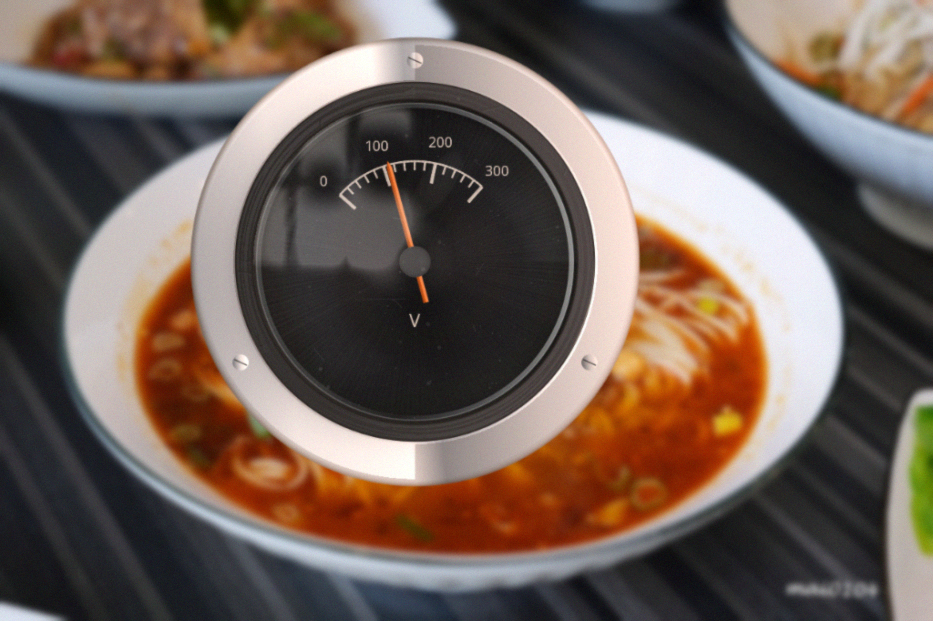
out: 110 V
